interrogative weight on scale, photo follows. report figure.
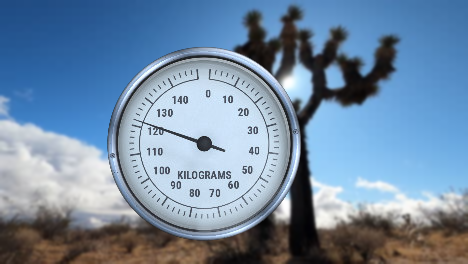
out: 122 kg
